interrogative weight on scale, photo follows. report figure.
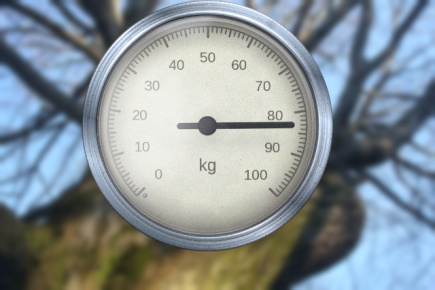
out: 83 kg
